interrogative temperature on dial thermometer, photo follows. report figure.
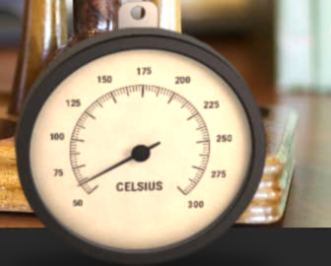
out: 62.5 °C
